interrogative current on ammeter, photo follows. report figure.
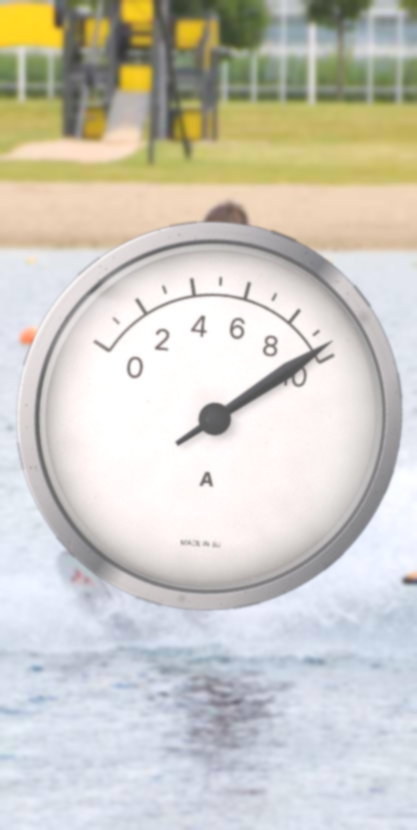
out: 9.5 A
